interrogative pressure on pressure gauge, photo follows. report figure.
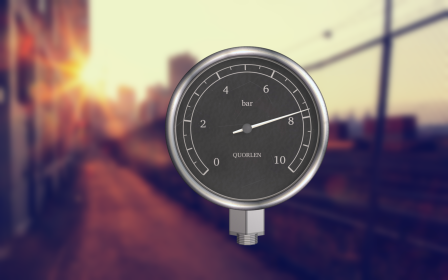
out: 7.75 bar
